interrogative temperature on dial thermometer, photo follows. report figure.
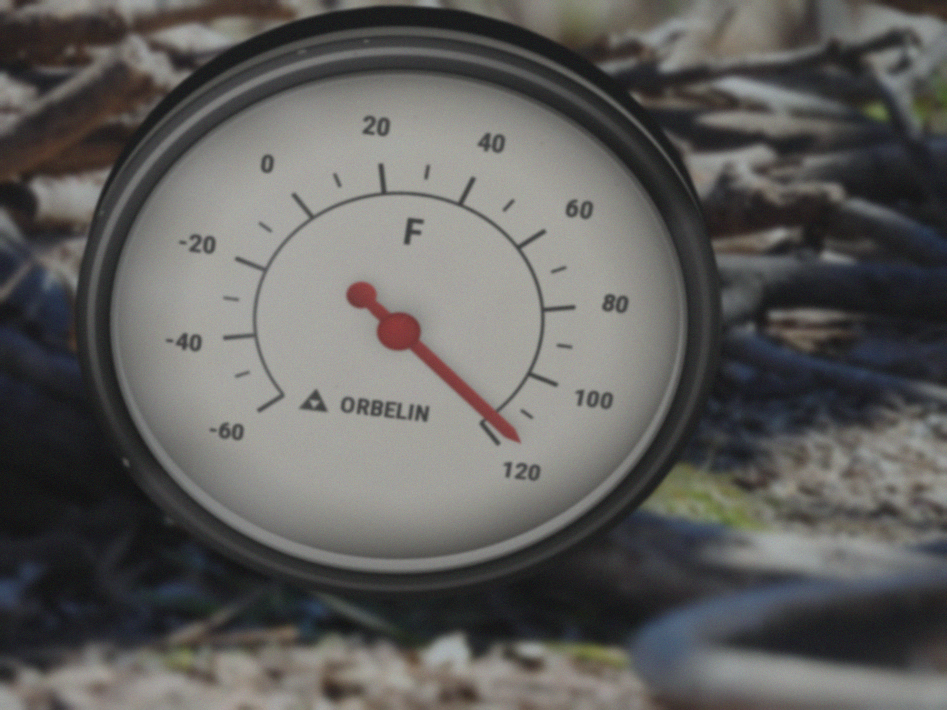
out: 115 °F
